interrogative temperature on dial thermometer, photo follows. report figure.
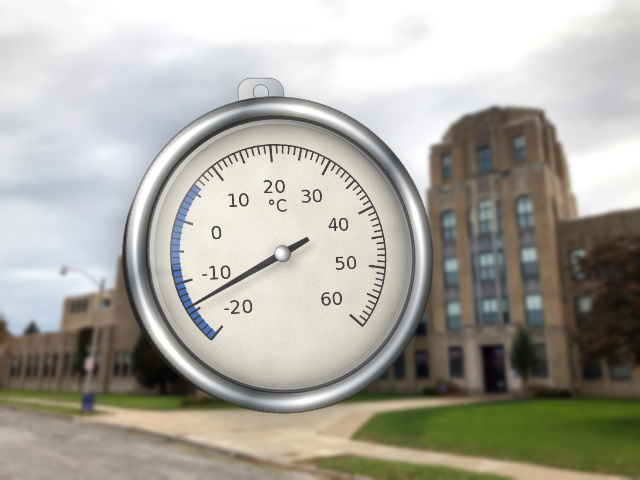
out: -14 °C
